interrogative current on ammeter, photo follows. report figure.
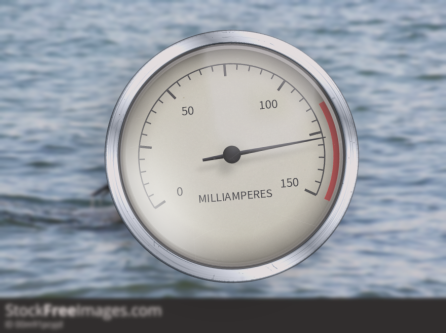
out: 127.5 mA
